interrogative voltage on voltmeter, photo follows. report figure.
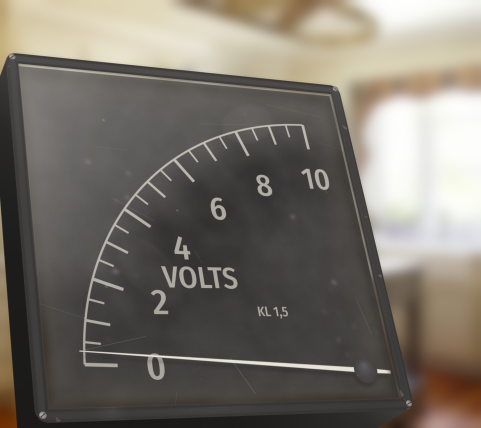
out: 0.25 V
